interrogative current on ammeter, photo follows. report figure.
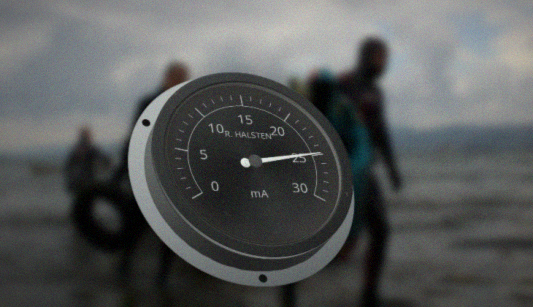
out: 25 mA
